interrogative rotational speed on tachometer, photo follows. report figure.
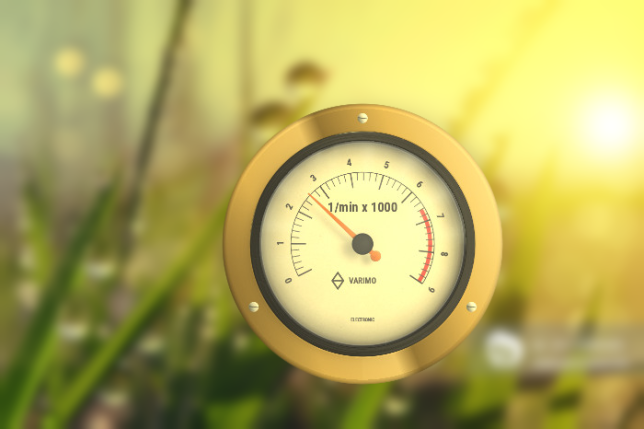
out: 2600 rpm
